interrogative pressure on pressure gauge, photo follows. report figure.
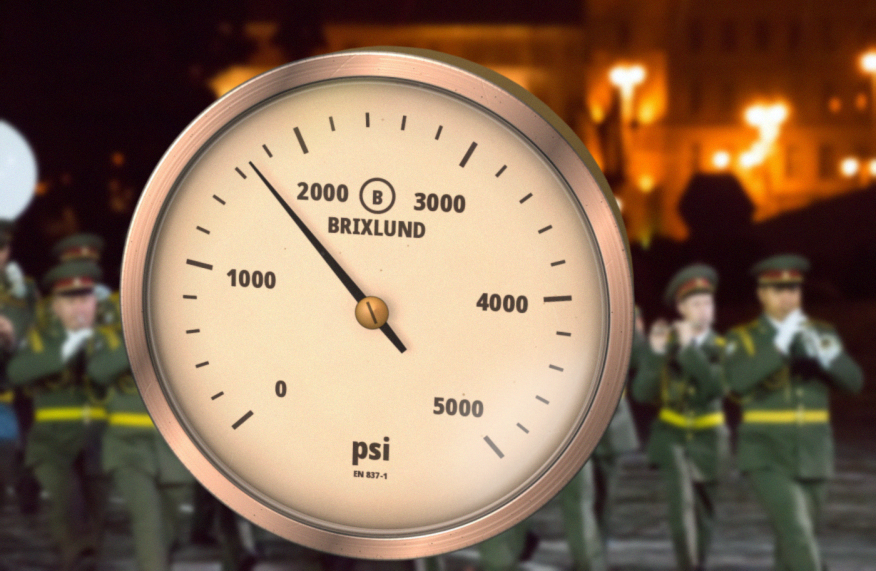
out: 1700 psi
